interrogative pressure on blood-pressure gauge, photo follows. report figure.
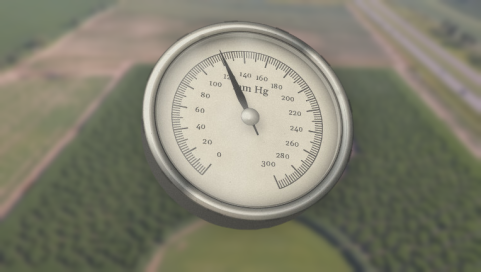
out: 120 mmHg
